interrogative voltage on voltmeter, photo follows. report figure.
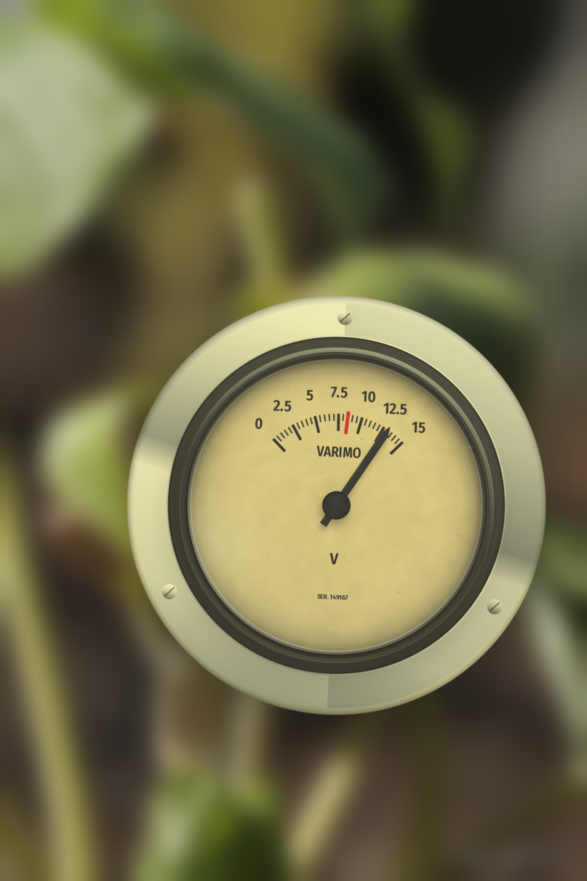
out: 13 V
